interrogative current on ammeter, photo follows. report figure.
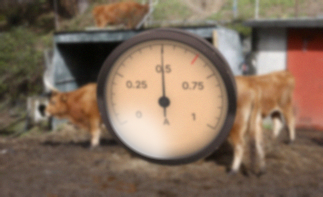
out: 0.5 A
